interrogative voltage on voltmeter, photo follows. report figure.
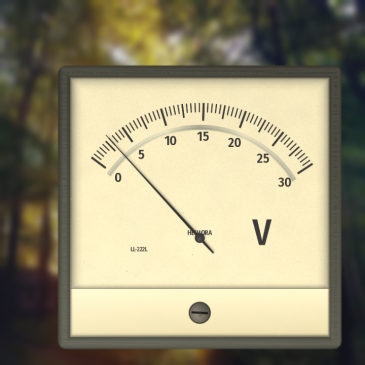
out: 3 V
